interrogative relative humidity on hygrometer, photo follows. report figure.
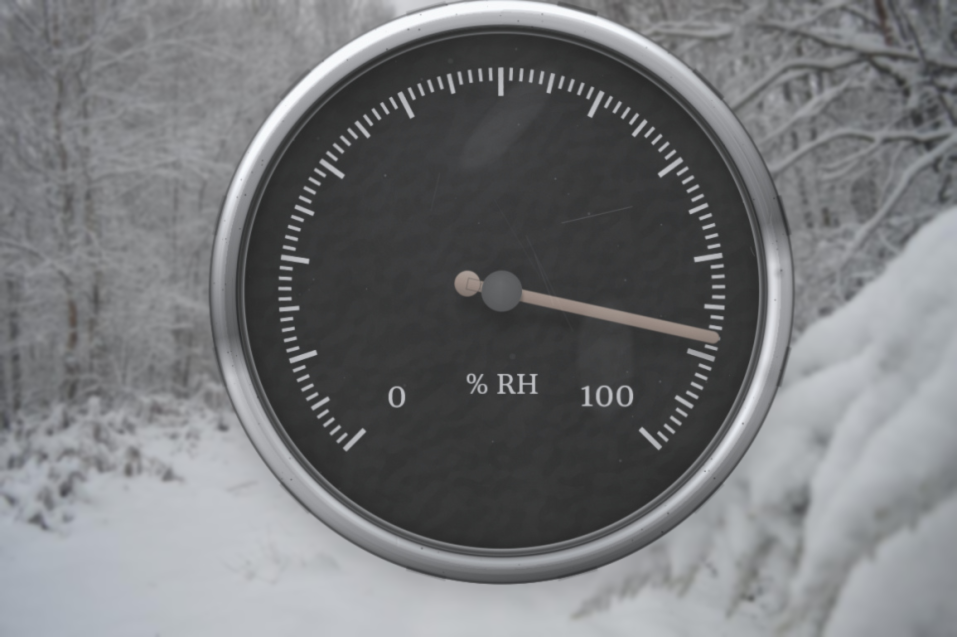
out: 88 %
